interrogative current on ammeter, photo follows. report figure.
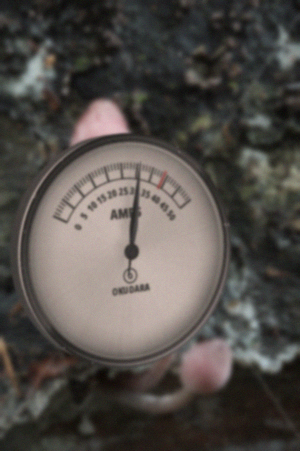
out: 30 A
